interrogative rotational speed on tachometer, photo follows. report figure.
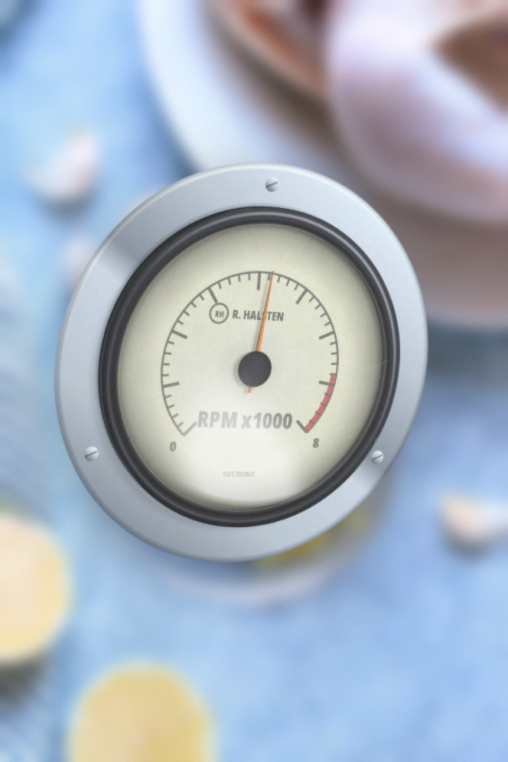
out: 4200 rpm
